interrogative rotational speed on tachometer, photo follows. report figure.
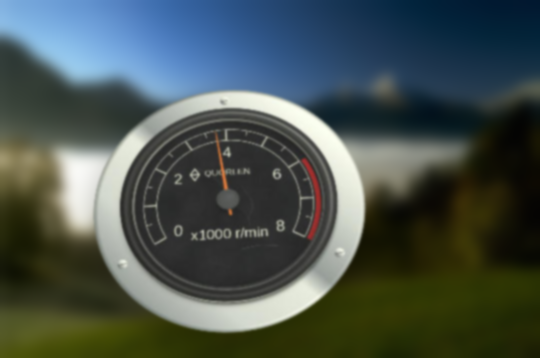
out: 3750 rpm
